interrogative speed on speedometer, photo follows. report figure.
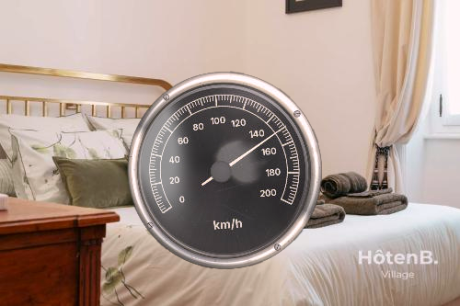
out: 150 km/h
